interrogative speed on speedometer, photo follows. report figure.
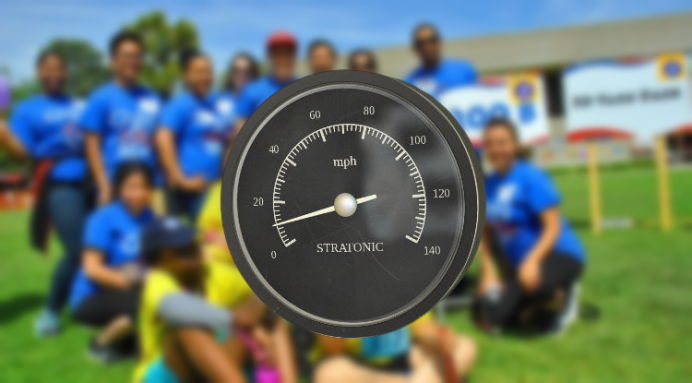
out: 10 mph
